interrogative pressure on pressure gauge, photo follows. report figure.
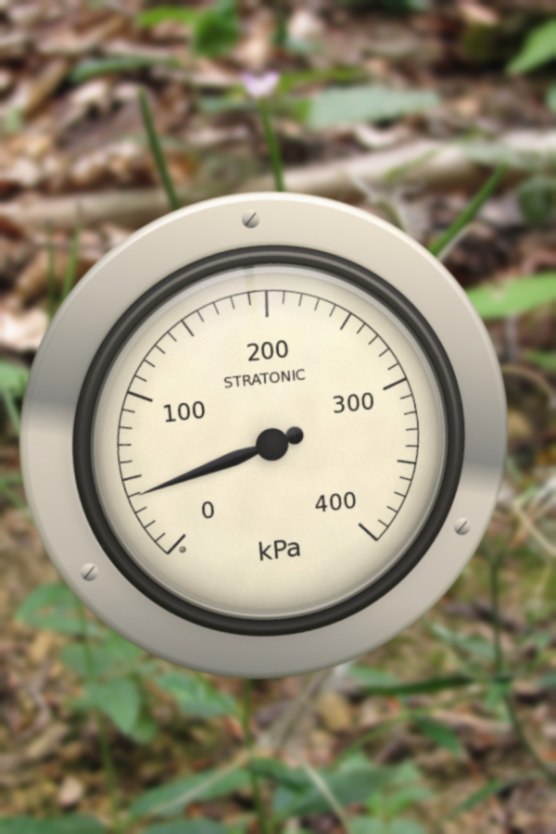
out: 40 kPa
